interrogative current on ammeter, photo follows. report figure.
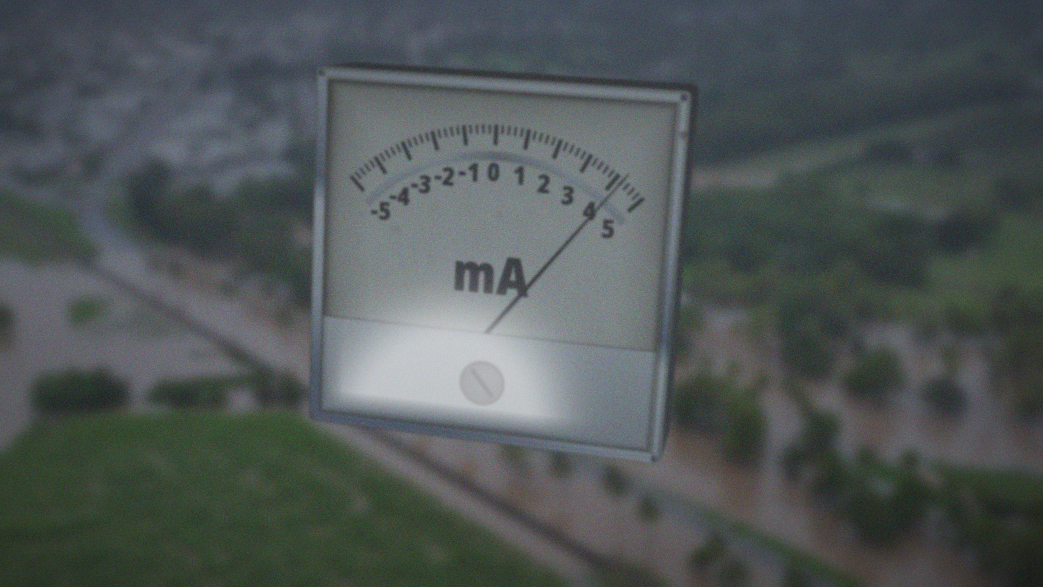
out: 4.2 mA
